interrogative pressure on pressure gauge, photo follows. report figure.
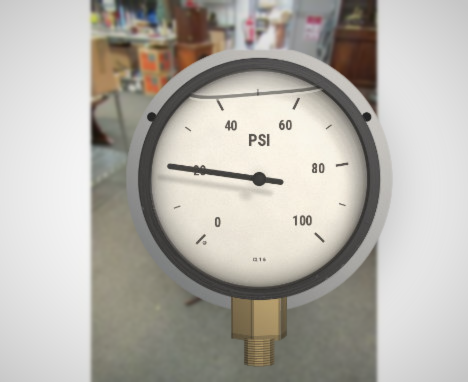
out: 20 psi
